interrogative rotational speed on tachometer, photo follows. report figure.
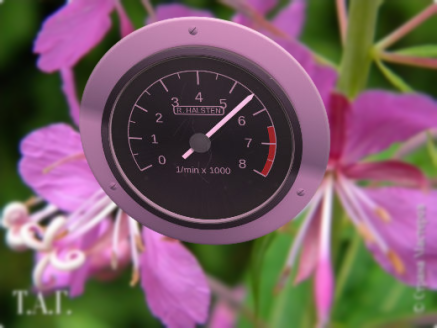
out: 5500 rpm
